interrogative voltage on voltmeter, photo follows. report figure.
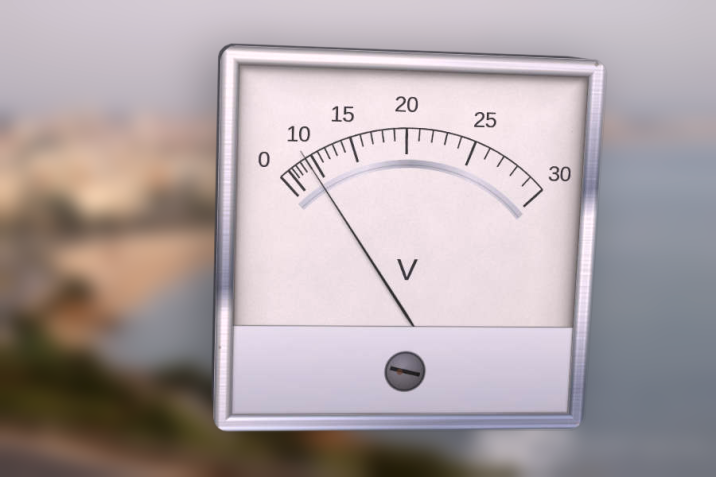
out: 9 V
